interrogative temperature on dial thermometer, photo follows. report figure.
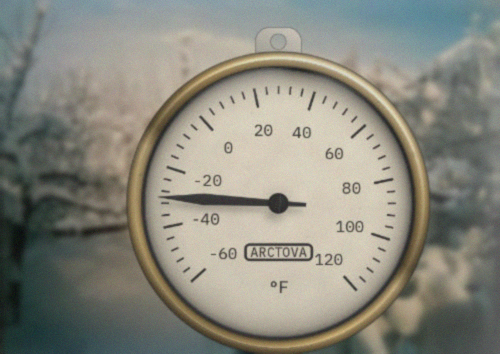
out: -30 °F
